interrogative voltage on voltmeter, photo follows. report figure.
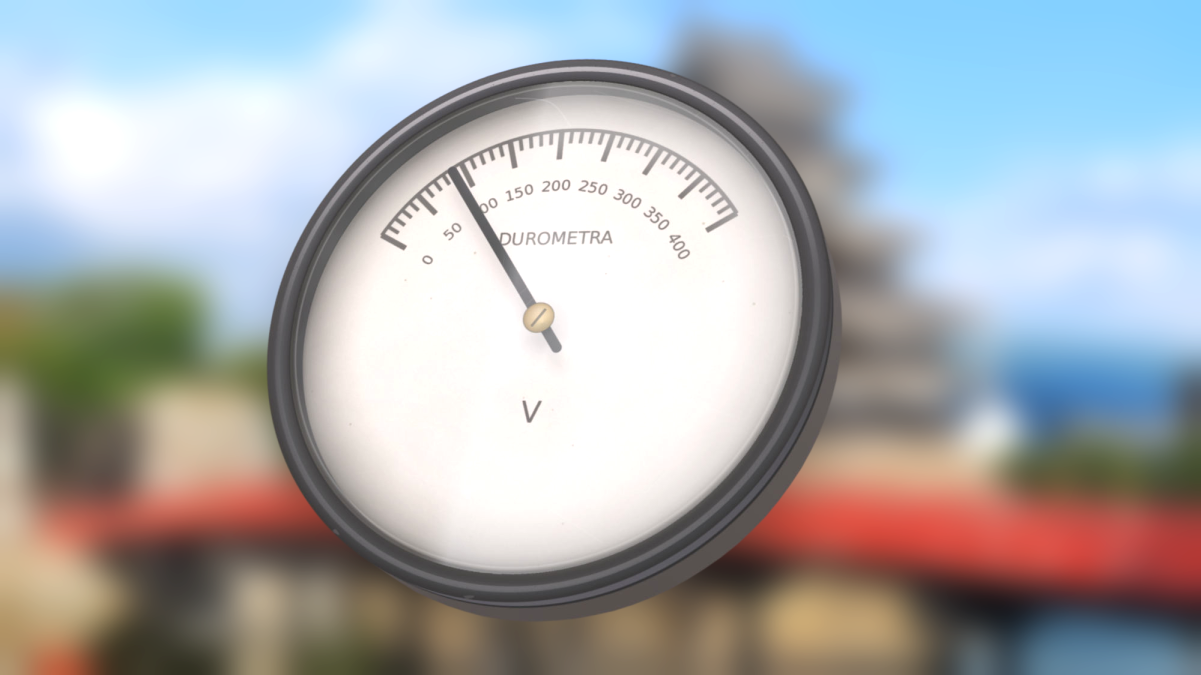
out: 90 V
